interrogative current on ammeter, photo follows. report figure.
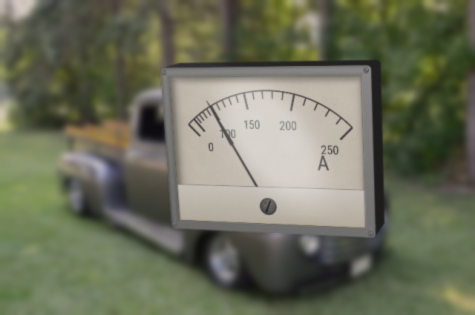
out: 100 A
